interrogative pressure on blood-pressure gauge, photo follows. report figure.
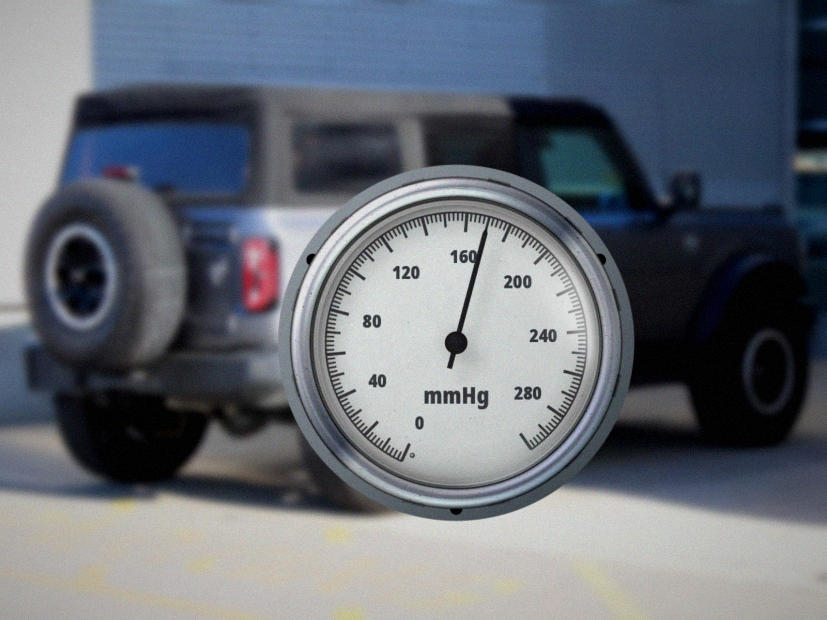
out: 170 mmHg
